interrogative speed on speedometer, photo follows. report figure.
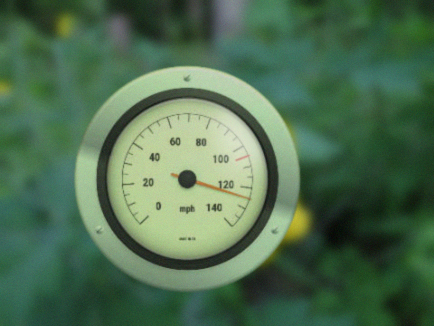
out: 125 mph
